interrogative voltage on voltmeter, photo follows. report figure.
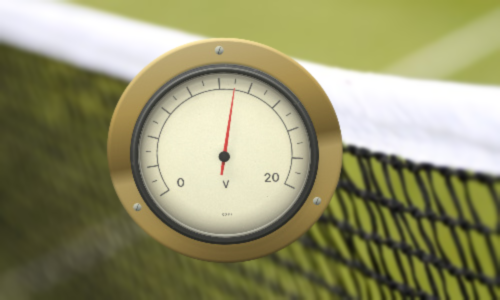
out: 11 V
